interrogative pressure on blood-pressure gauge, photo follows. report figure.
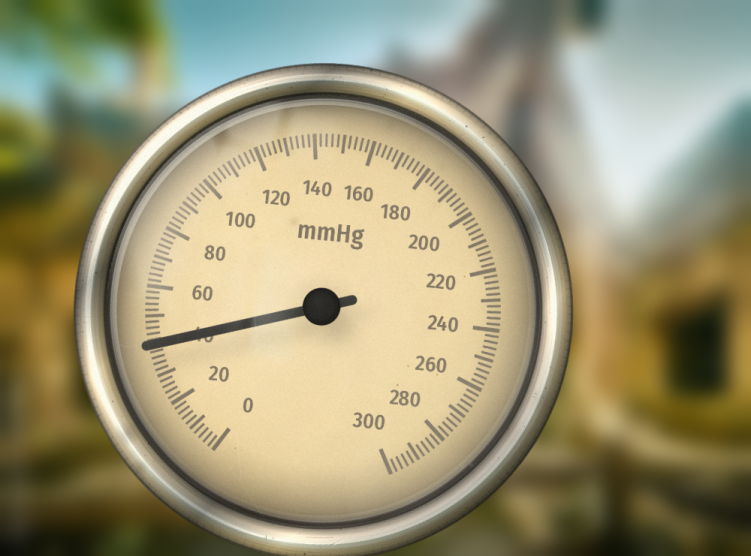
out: 40 mmHg
